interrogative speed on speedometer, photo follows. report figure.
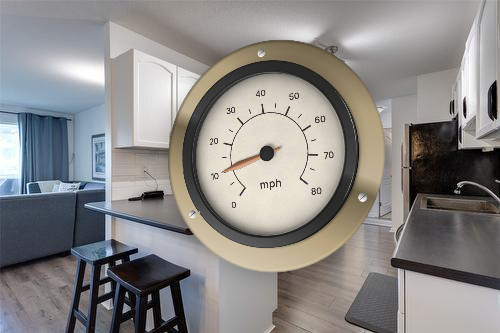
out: 10 mph
